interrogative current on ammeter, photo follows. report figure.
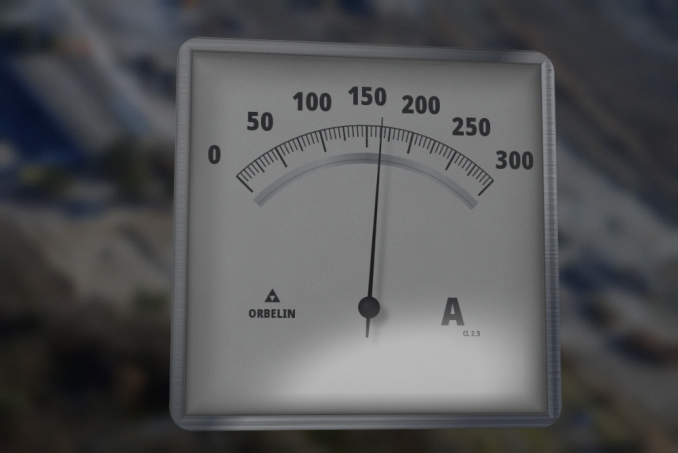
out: 165 A
